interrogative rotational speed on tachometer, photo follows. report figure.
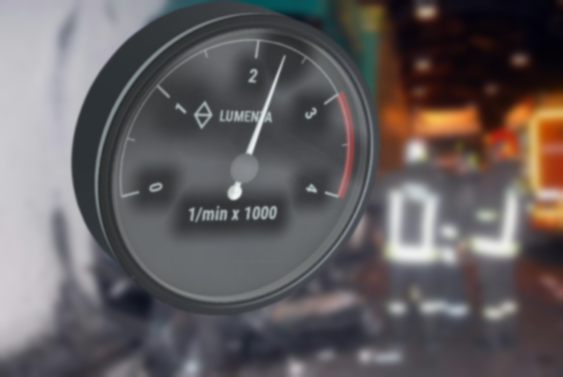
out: 2250 rpm
